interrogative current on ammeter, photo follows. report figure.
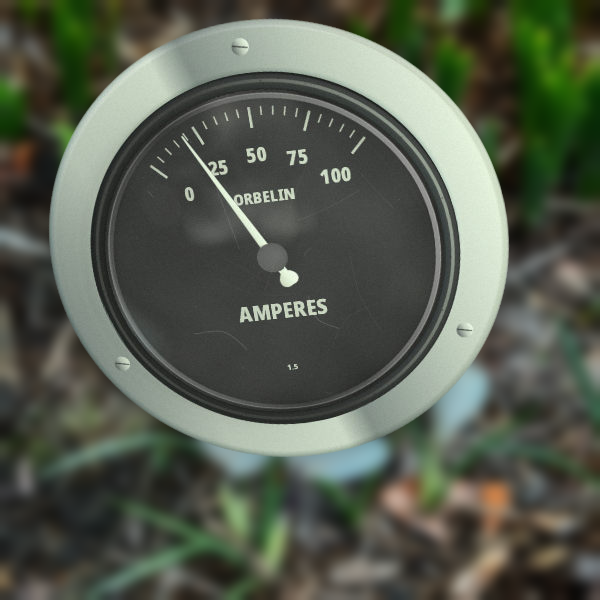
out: 20 A
